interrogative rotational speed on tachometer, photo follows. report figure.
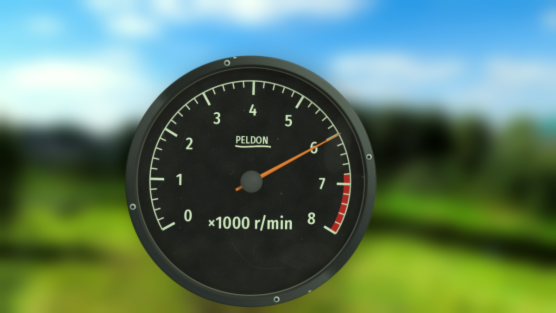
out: 6000 rpm
